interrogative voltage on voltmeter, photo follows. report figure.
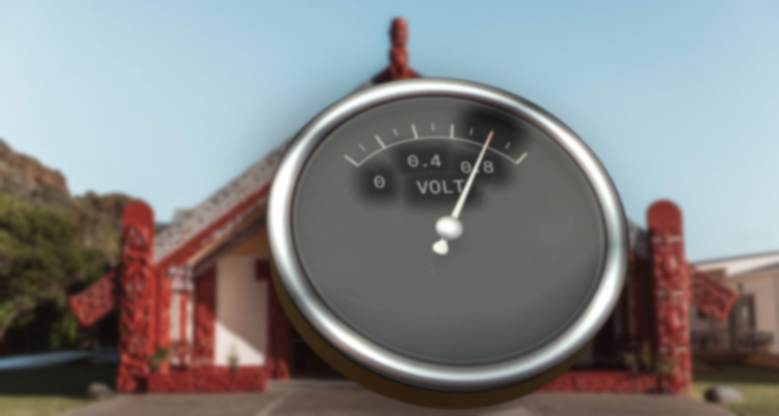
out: 0.8 V
